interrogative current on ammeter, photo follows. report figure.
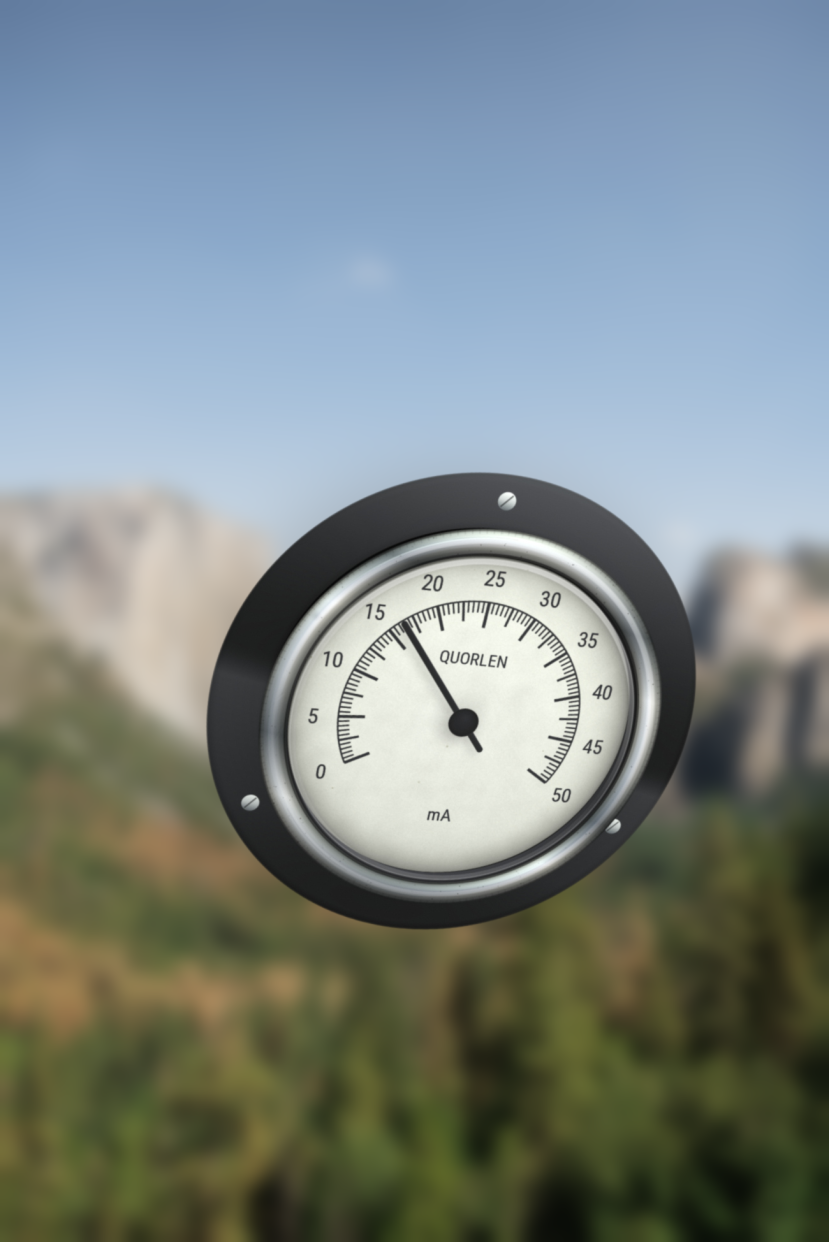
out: 16.5 mA
